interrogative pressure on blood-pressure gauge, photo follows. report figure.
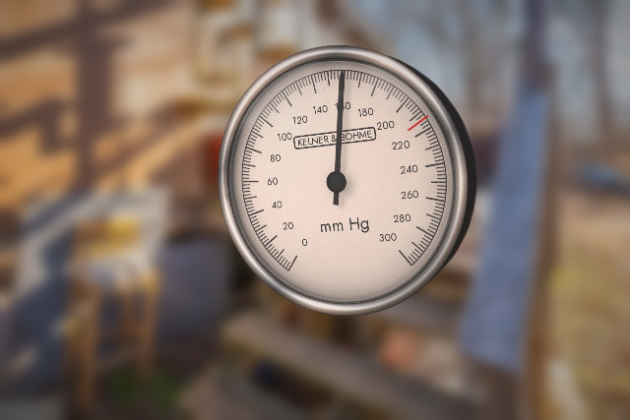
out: 160 mmHg
